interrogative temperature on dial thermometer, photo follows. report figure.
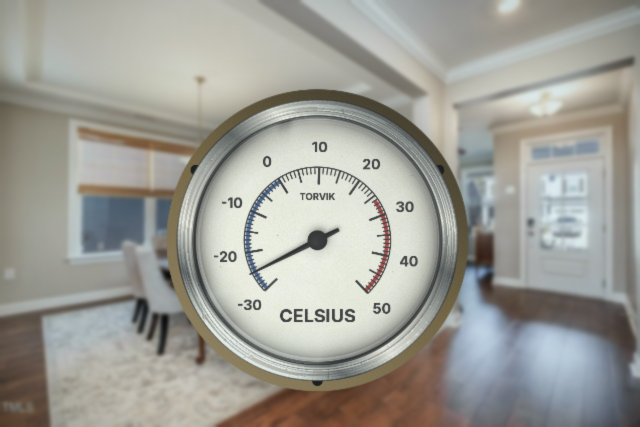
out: -25 °C
